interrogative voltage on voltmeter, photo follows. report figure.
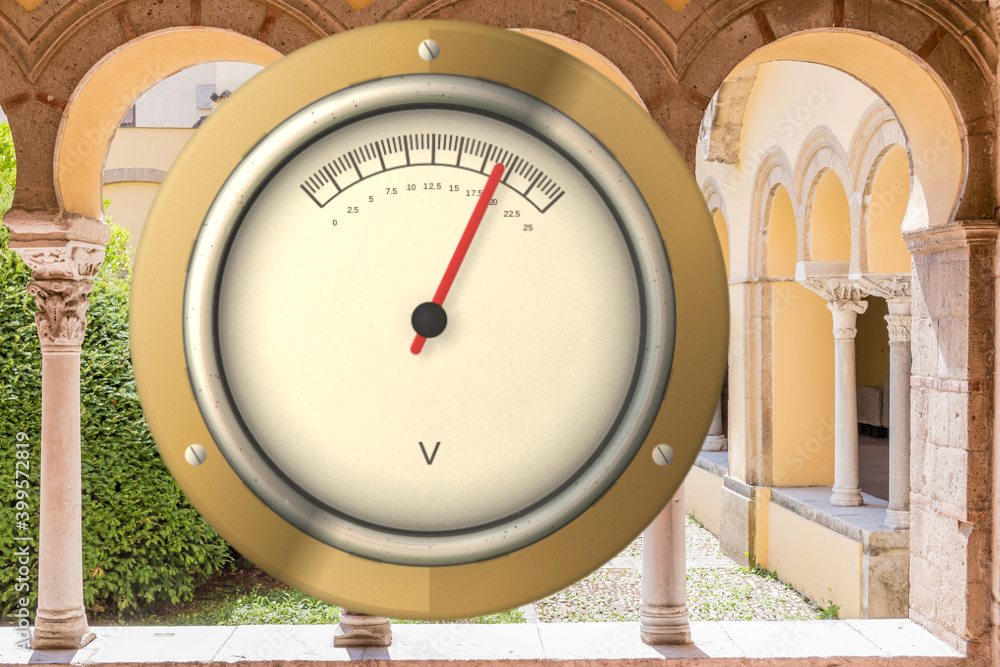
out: 19 V
